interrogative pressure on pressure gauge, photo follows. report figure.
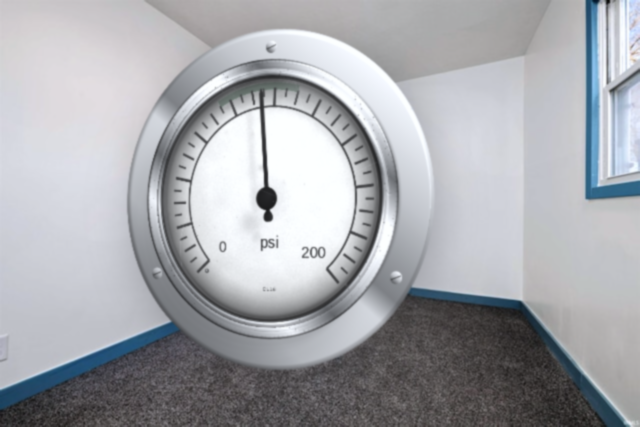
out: 95 psi
